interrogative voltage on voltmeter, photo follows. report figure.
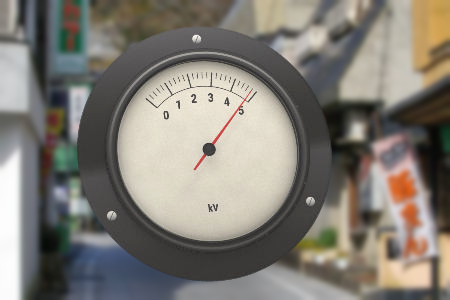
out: 4.8 kV
